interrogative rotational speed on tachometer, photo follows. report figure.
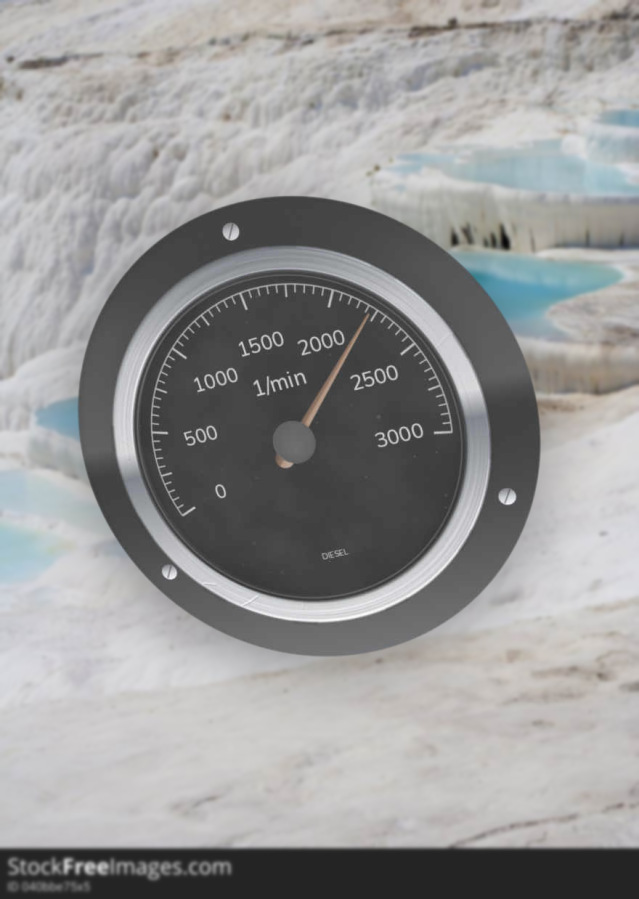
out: 2225 rpm
